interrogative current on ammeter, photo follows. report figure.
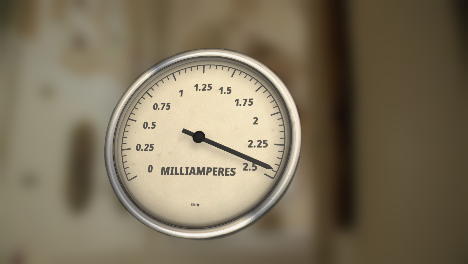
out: 2.45 mA
